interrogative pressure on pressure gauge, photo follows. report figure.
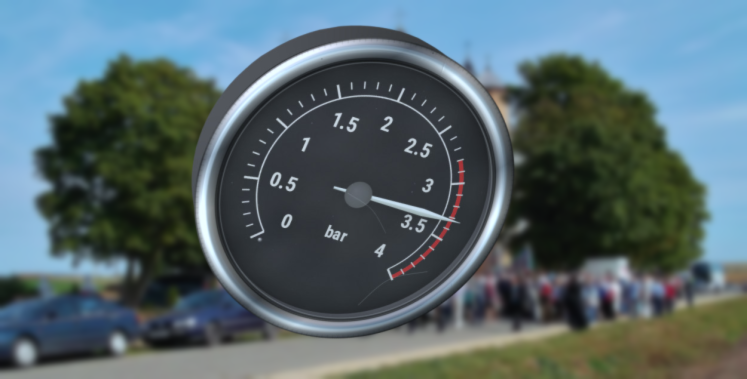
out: 3.3 bar
